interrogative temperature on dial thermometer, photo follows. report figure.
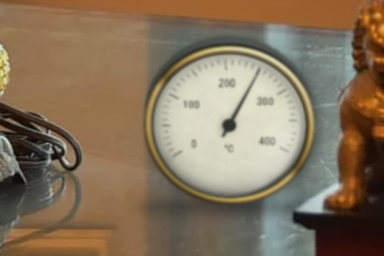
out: 250 °C
